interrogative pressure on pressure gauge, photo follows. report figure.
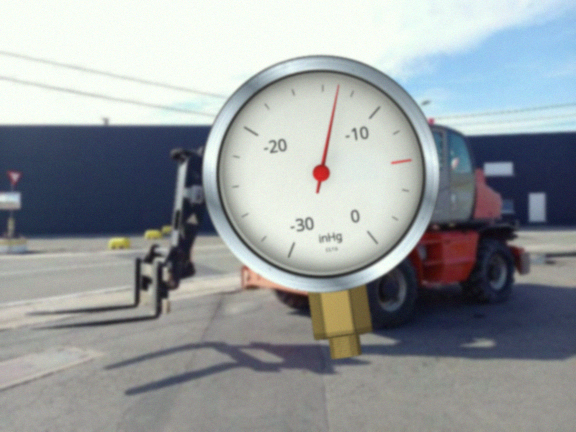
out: -13 inHg
